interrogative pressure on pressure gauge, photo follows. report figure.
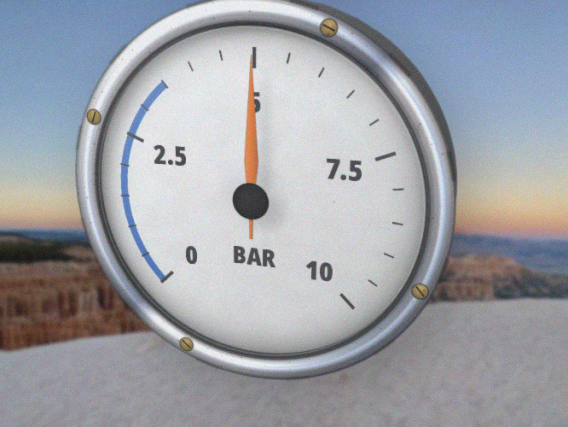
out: 5 bar
